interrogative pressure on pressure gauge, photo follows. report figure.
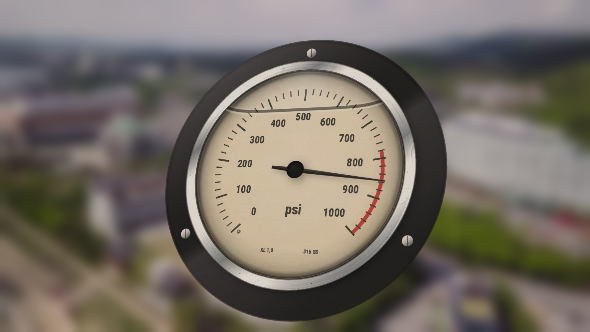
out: 860 psi
